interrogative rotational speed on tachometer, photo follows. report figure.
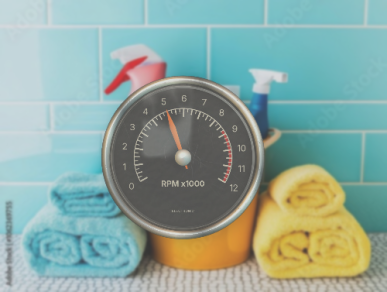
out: 5000 rpm
